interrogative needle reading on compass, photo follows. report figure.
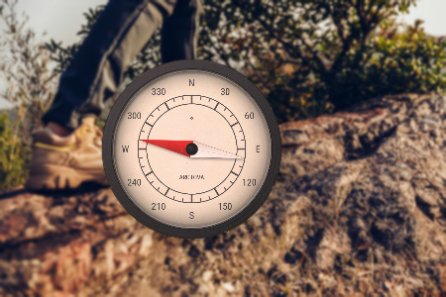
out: 280 °
